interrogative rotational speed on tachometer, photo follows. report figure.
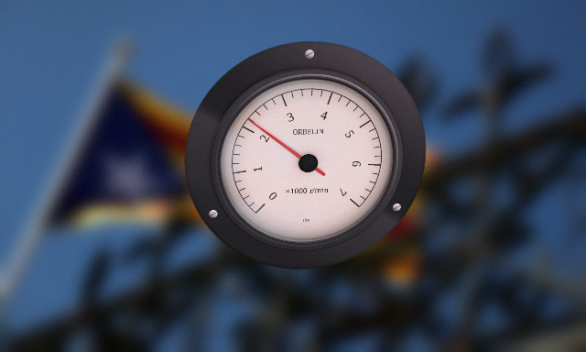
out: 2200 rpm
